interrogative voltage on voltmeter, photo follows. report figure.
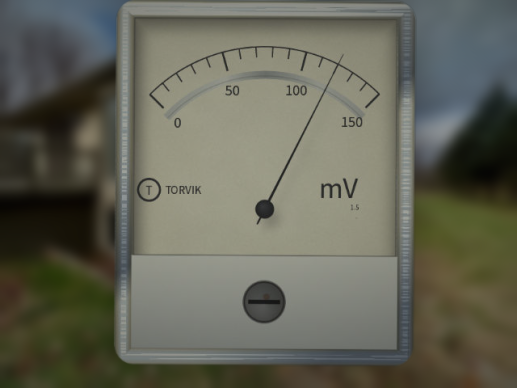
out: 120 mV
